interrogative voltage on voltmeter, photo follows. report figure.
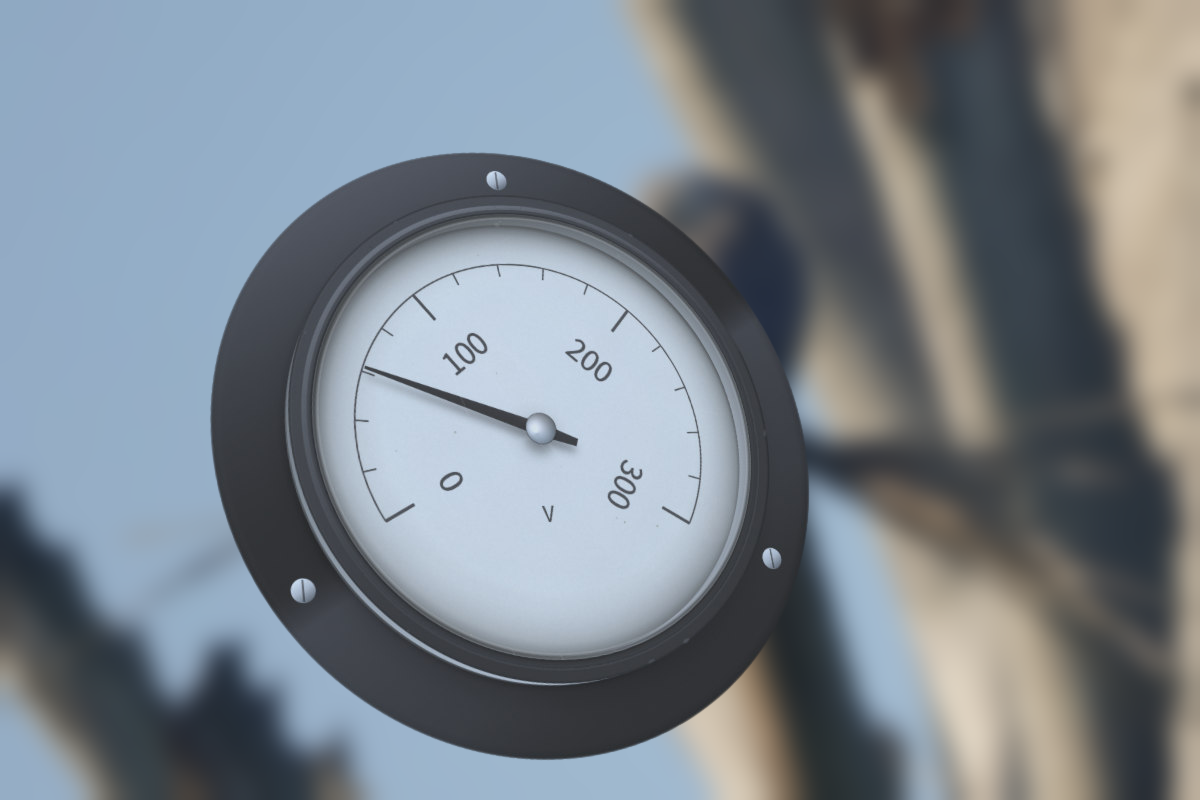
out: 60 V
